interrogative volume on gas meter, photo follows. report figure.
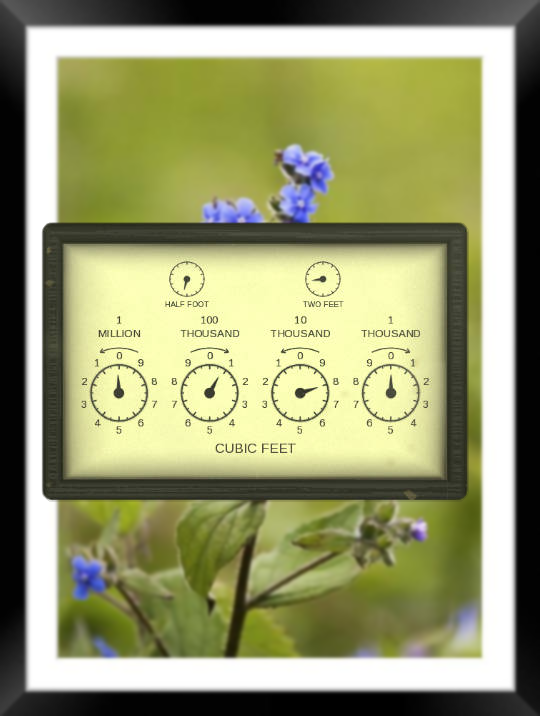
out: 8000 ft³
